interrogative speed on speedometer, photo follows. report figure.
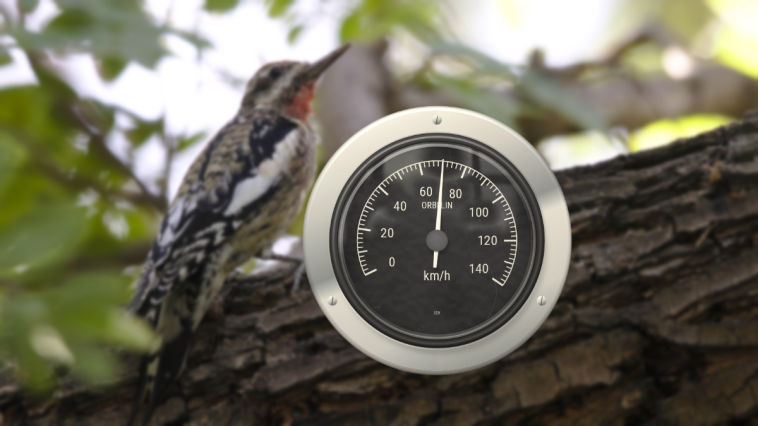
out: 70 km/h
